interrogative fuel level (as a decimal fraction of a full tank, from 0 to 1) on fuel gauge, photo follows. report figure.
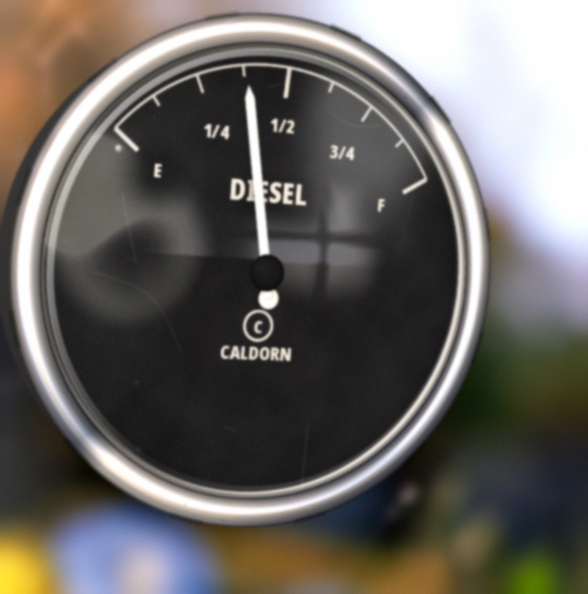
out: 0.375
